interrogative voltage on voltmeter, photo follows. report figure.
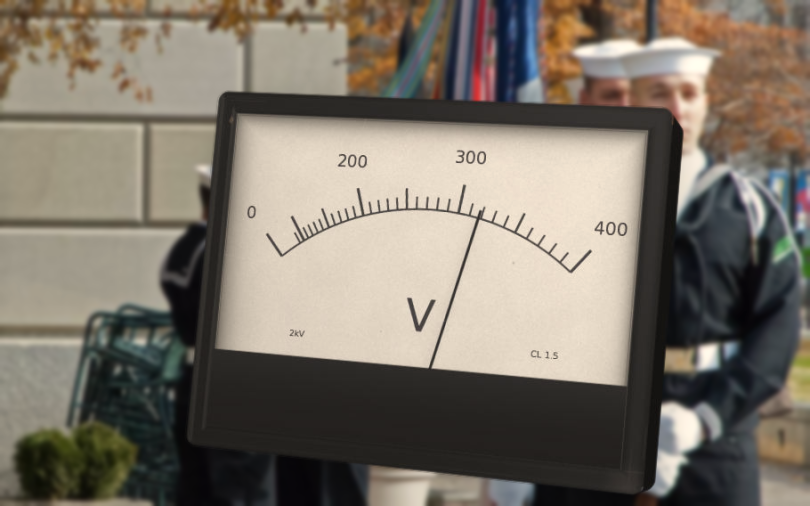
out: 320 V
